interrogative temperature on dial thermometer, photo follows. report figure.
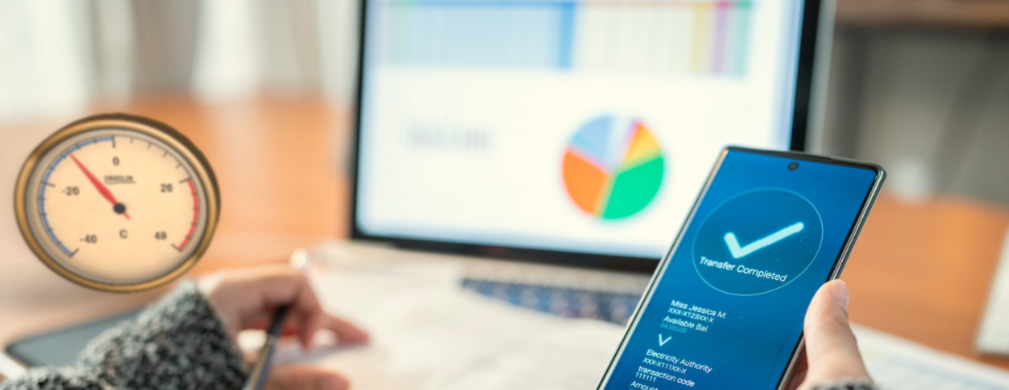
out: -10 °C
